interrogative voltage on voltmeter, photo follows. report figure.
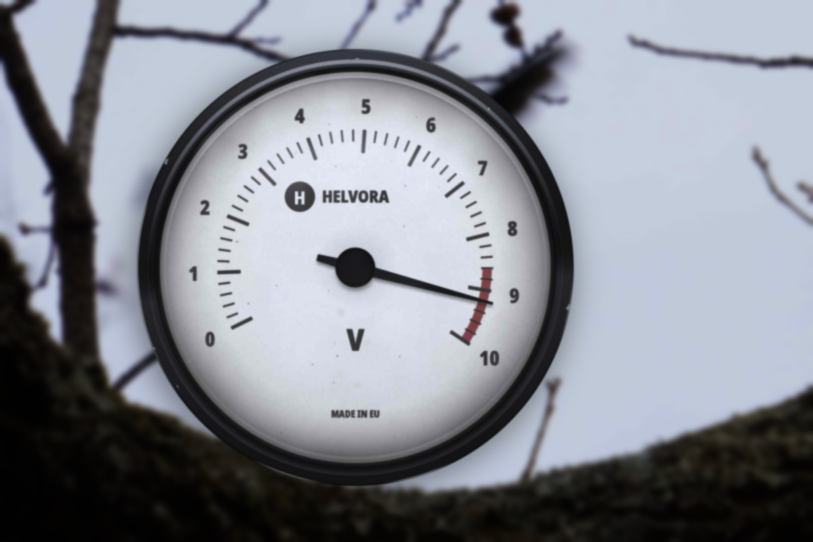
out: 9.2 V
